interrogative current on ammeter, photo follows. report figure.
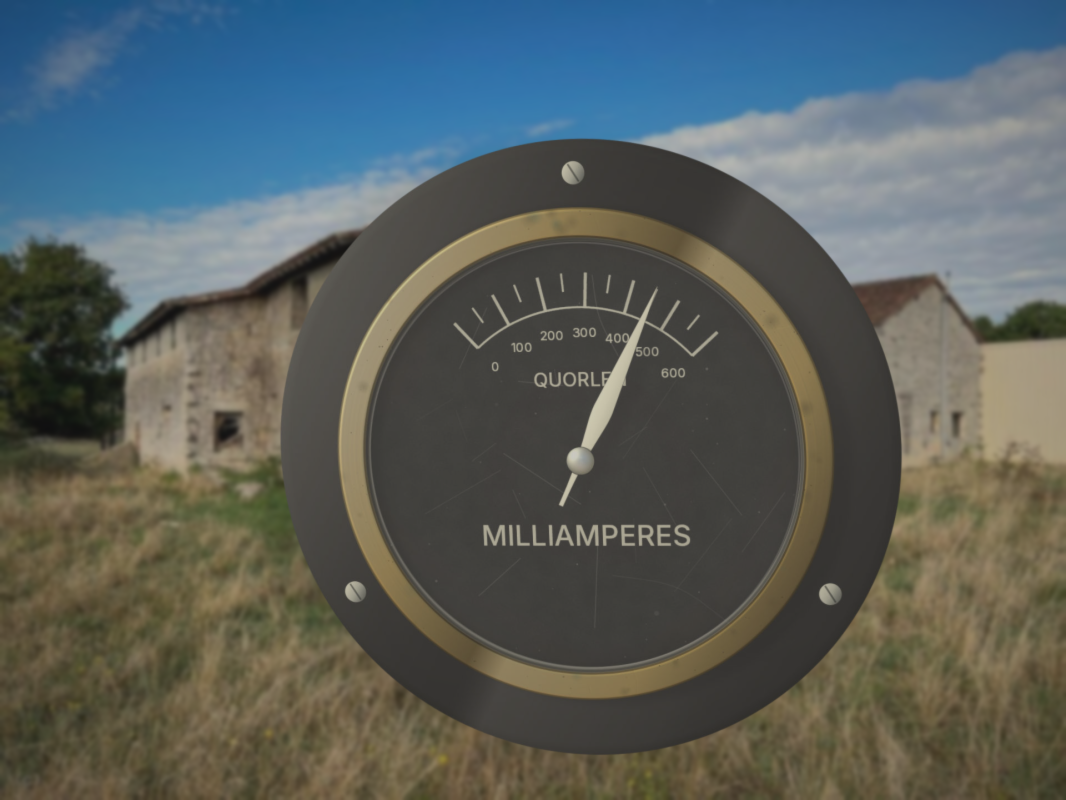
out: 450 mA
